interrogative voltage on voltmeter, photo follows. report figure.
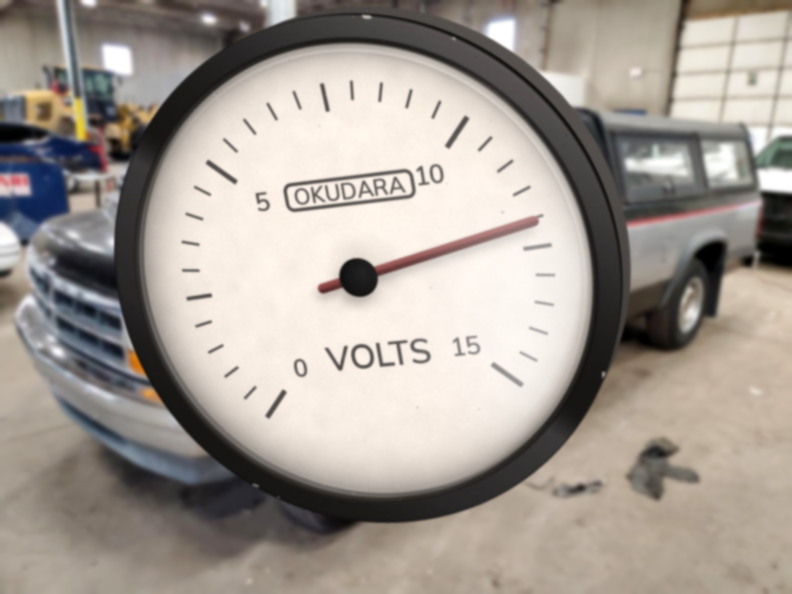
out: 12 V
